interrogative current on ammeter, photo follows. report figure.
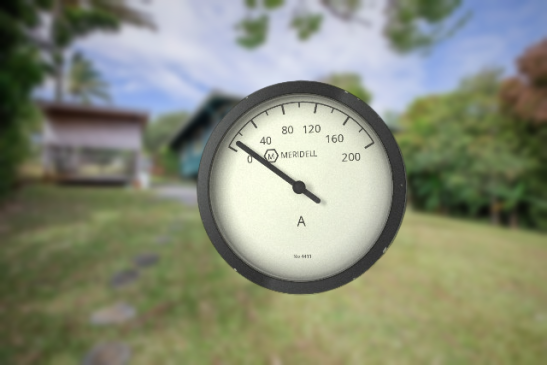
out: 10 A
